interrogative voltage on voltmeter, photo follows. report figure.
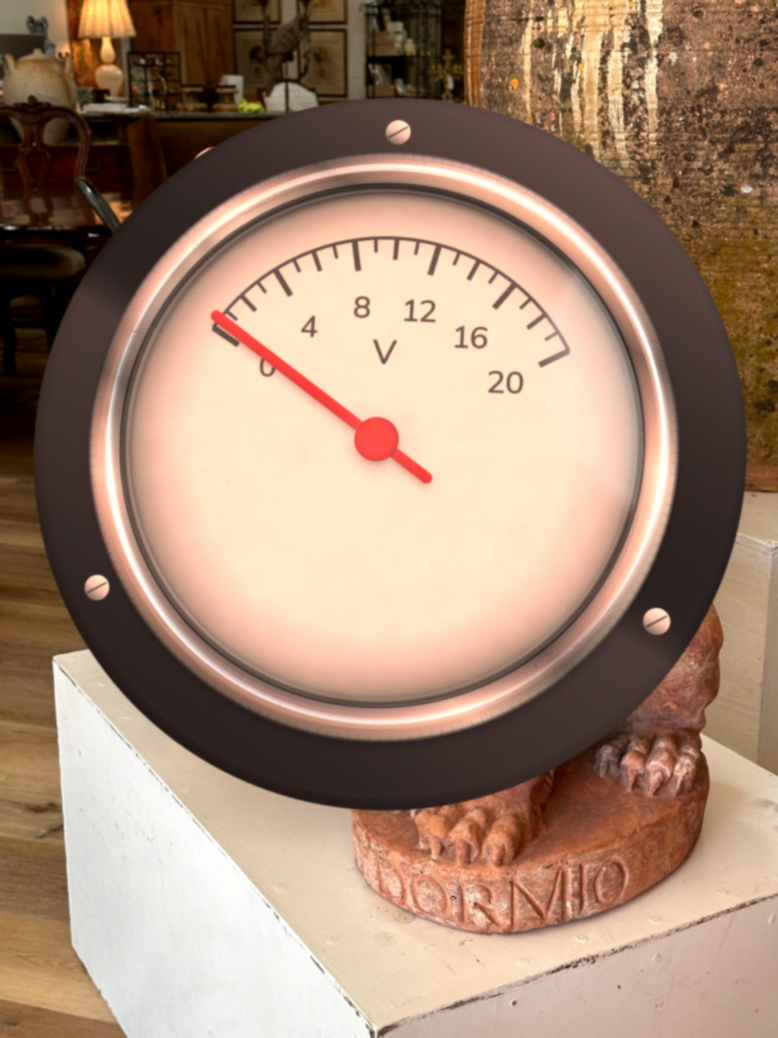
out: 0.5 V
